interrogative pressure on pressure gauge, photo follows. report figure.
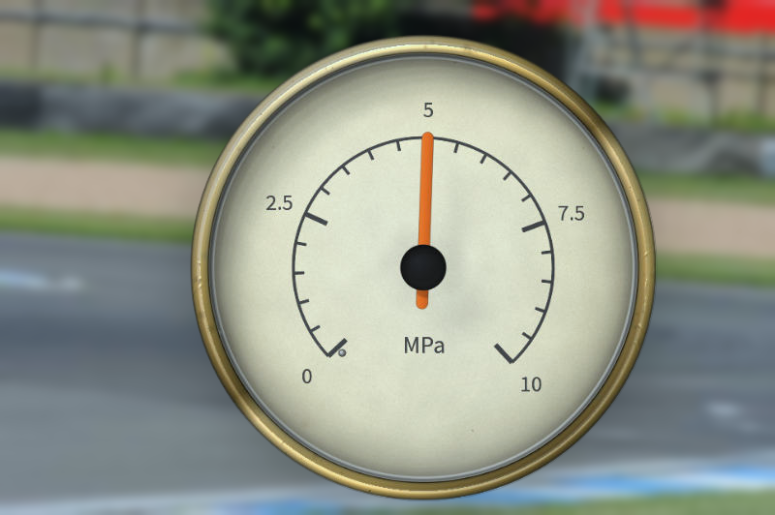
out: 5 MPa
